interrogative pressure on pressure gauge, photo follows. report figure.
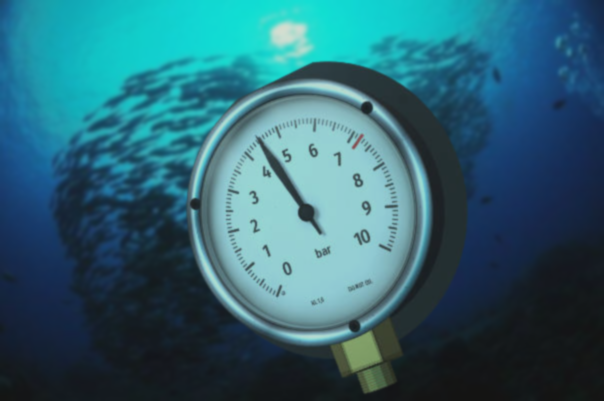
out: 4.5 bar
